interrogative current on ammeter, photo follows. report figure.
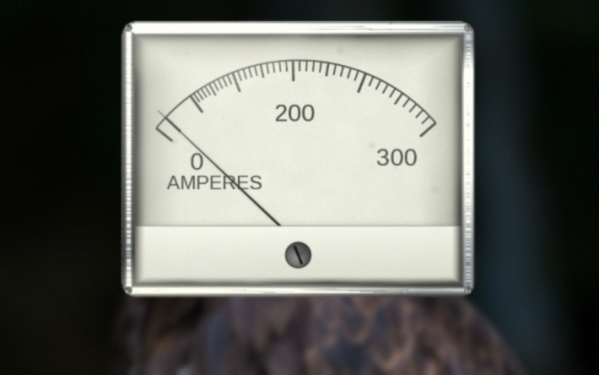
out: 50 A
